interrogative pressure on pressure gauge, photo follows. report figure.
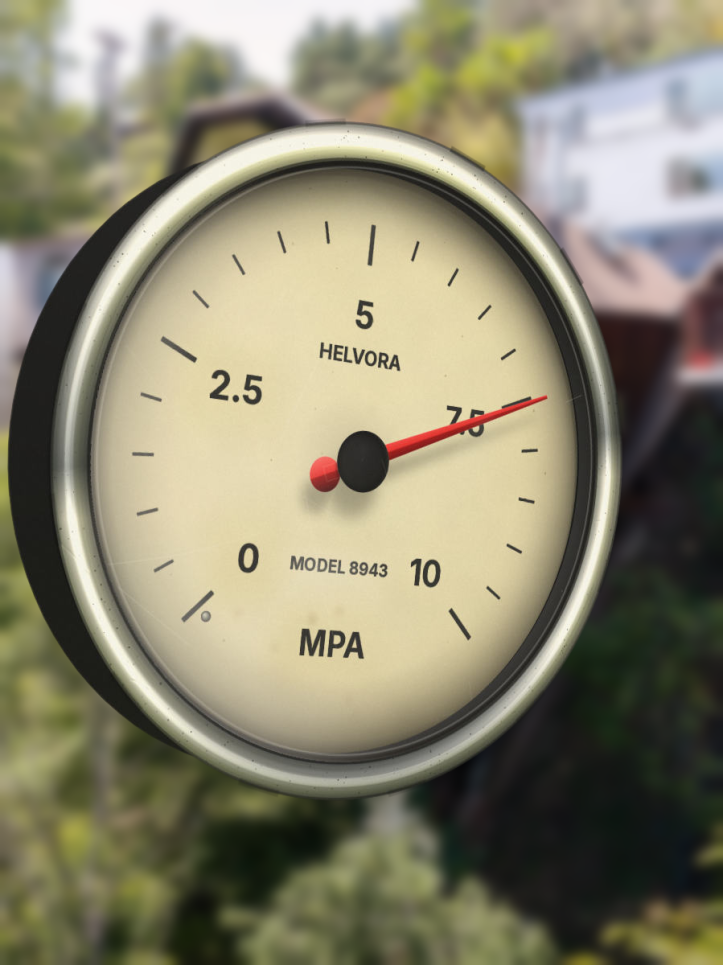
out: 7.5 MPa
